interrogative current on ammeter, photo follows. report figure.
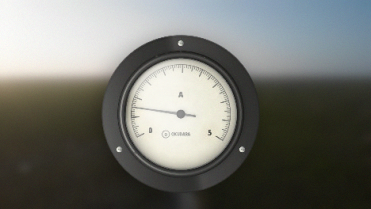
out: 0.75 A
